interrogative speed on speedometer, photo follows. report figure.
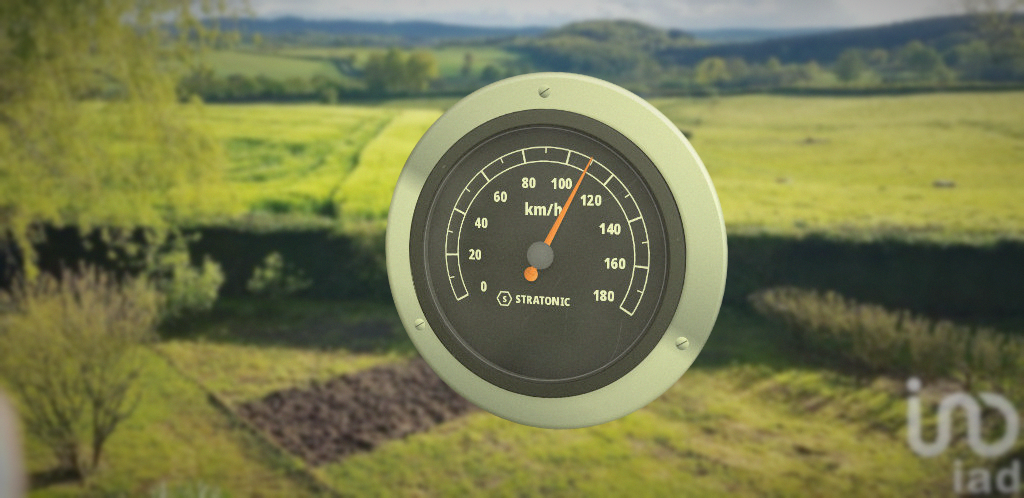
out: 110 km/h
